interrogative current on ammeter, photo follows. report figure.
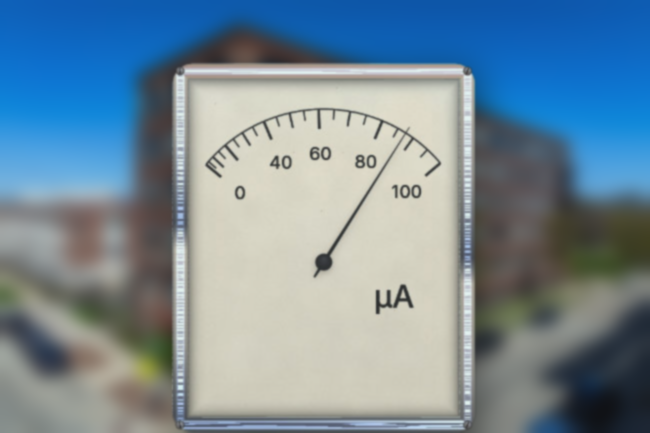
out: 87.5 µA
